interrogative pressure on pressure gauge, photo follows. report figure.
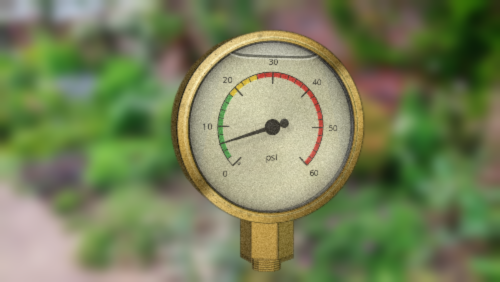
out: 6 psi
